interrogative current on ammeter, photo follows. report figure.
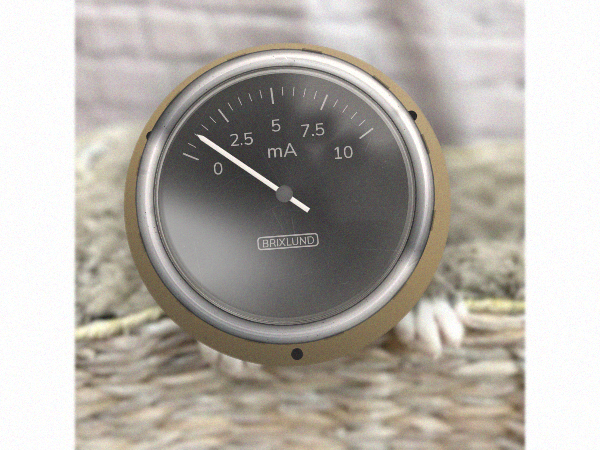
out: 1 mA
